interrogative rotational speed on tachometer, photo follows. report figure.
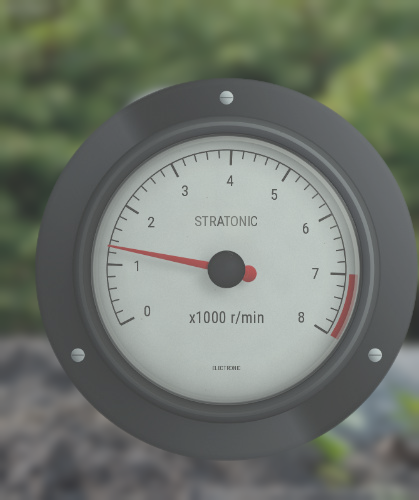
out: 1300 rpm
